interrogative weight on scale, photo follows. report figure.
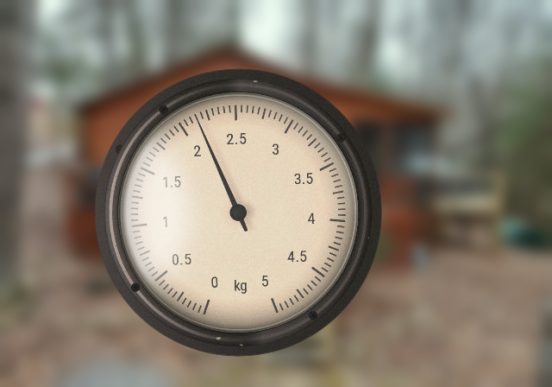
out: 2.15 kg
